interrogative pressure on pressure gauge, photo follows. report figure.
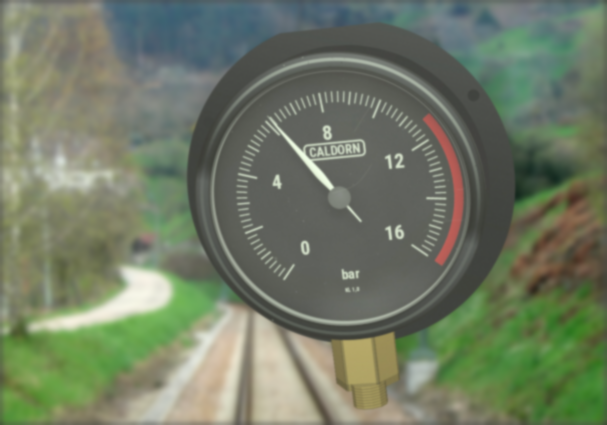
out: 6.2 bar
